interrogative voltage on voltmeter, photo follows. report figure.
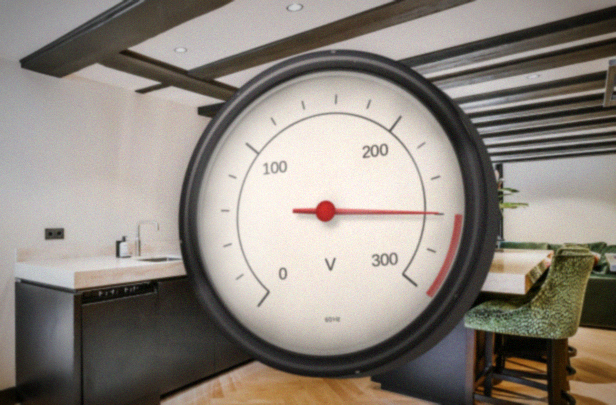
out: 260 V
